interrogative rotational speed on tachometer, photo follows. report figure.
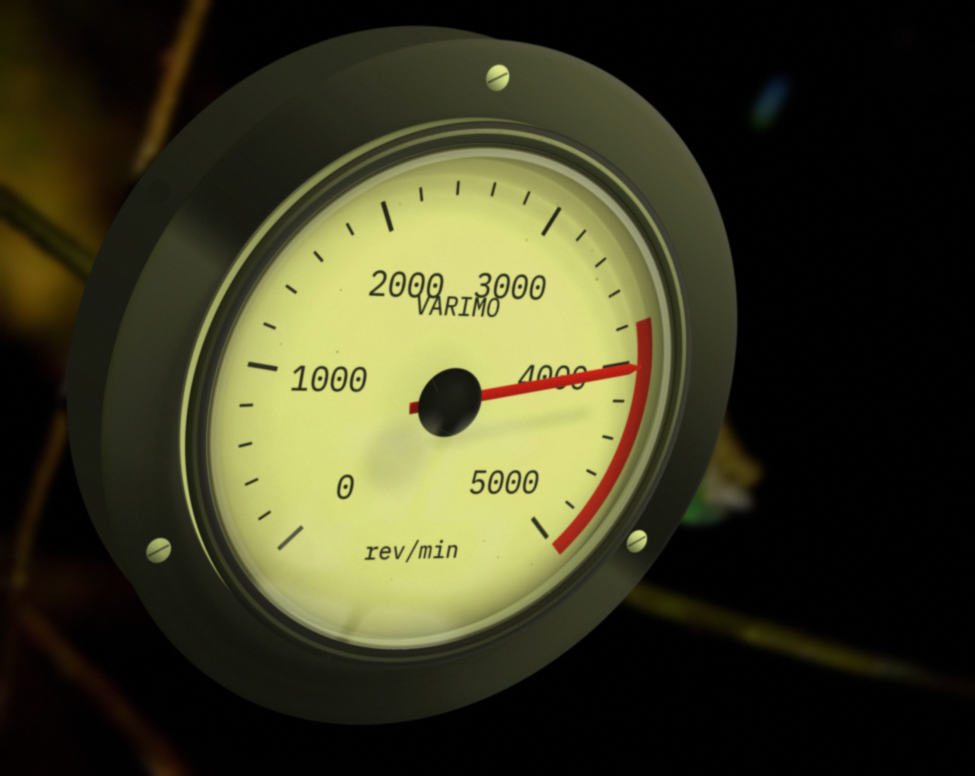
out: 4000 rpm
